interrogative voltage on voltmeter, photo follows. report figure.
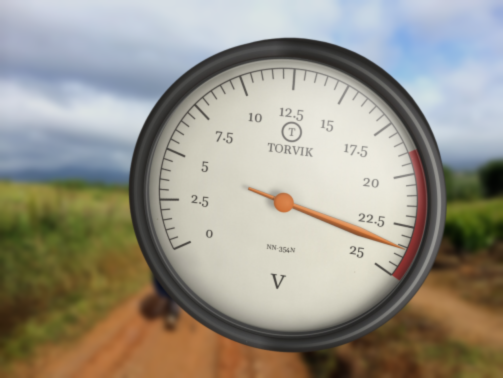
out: 23.5 V
